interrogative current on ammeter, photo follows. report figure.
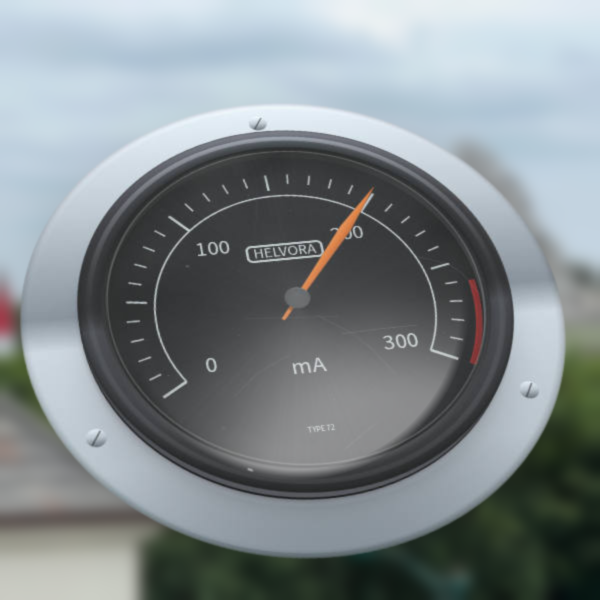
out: 200 mA
